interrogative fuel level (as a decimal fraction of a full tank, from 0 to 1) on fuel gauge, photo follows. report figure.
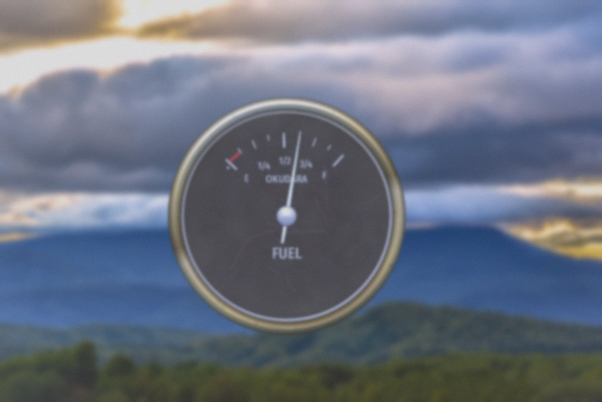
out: 0.625
